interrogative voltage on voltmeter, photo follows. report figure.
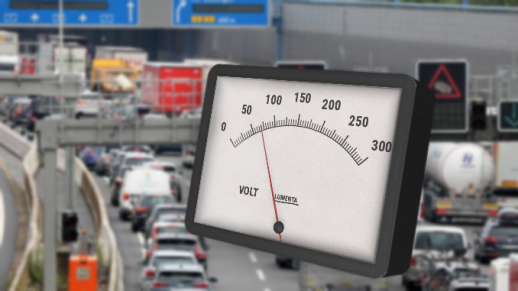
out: 75 V
